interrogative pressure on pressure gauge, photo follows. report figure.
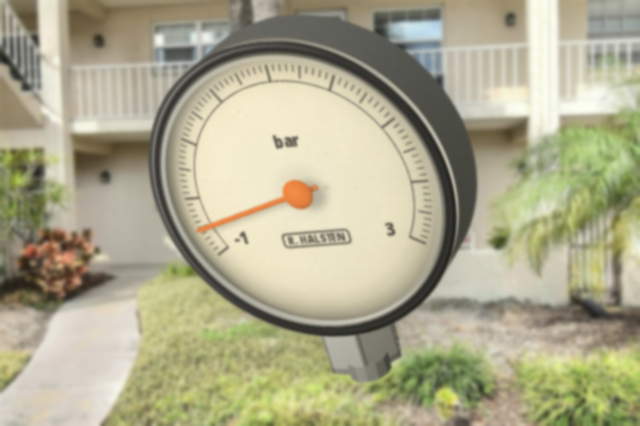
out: -0.75 bar
